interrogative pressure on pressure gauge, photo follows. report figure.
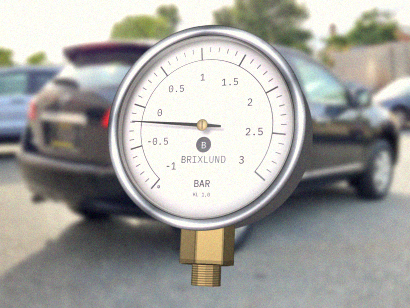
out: -0.2 bar
